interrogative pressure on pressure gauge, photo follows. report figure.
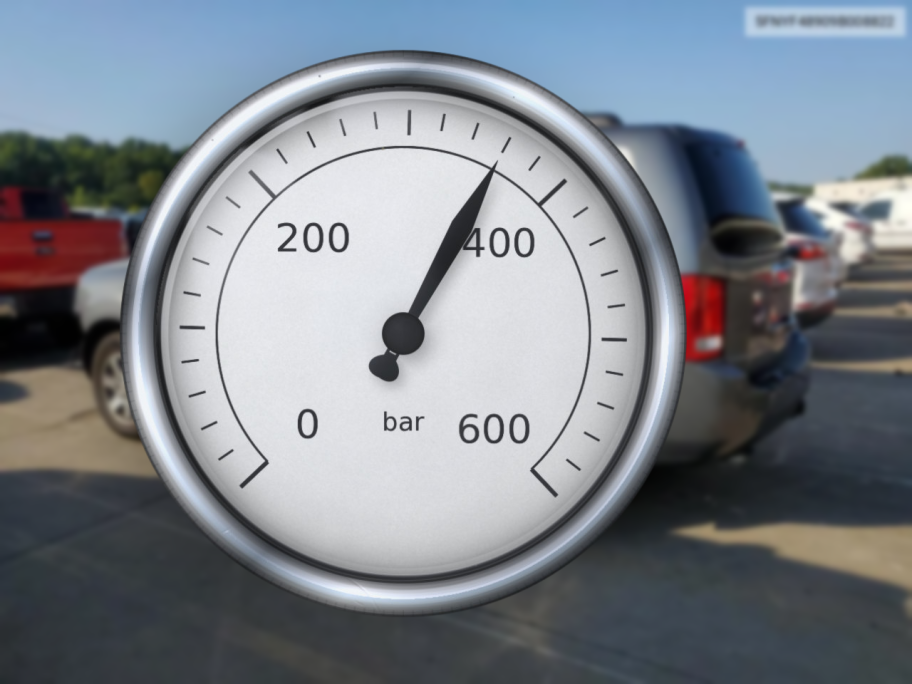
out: 360 bar
